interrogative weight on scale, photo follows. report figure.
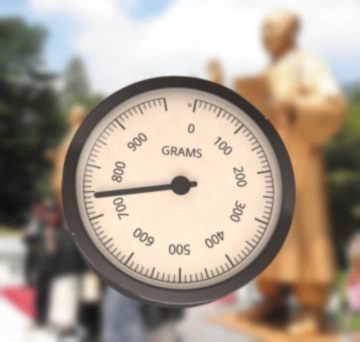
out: 740 g
